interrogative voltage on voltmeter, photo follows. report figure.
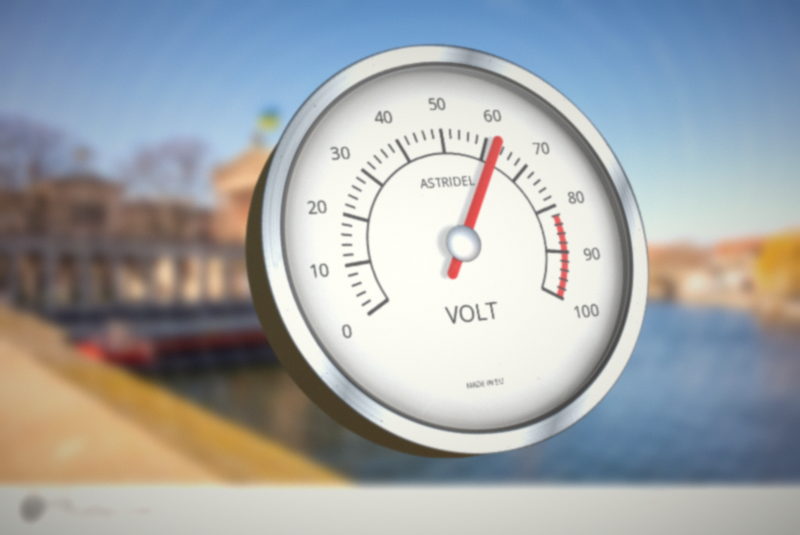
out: 62 V
